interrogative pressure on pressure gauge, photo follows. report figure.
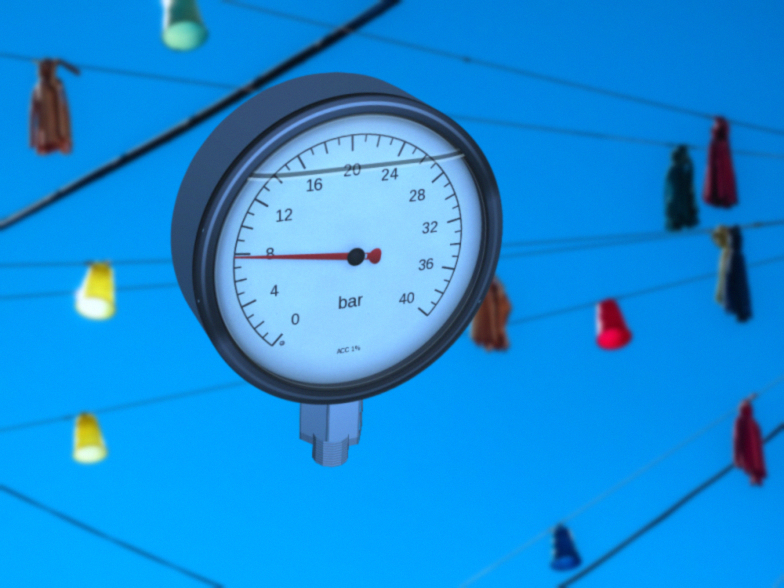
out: 8 bar
